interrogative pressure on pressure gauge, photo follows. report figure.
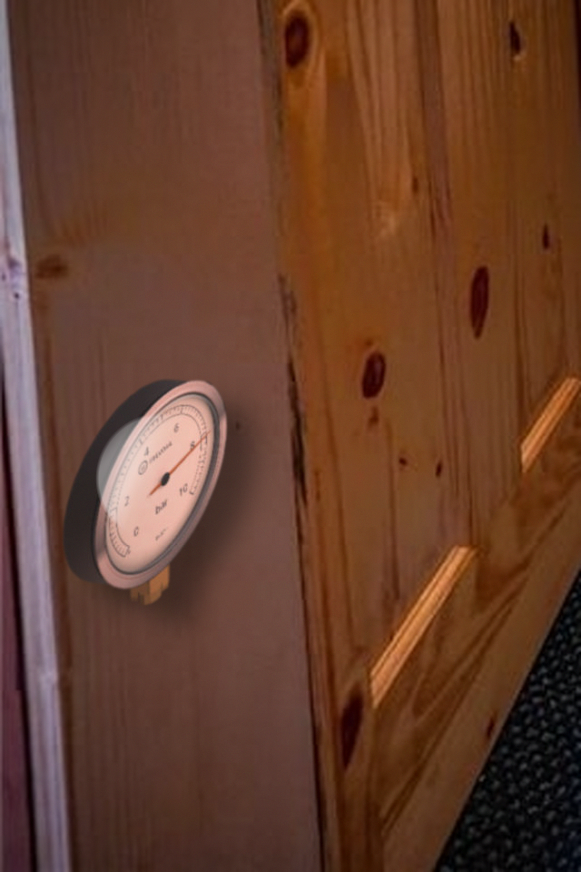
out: 8 bar
